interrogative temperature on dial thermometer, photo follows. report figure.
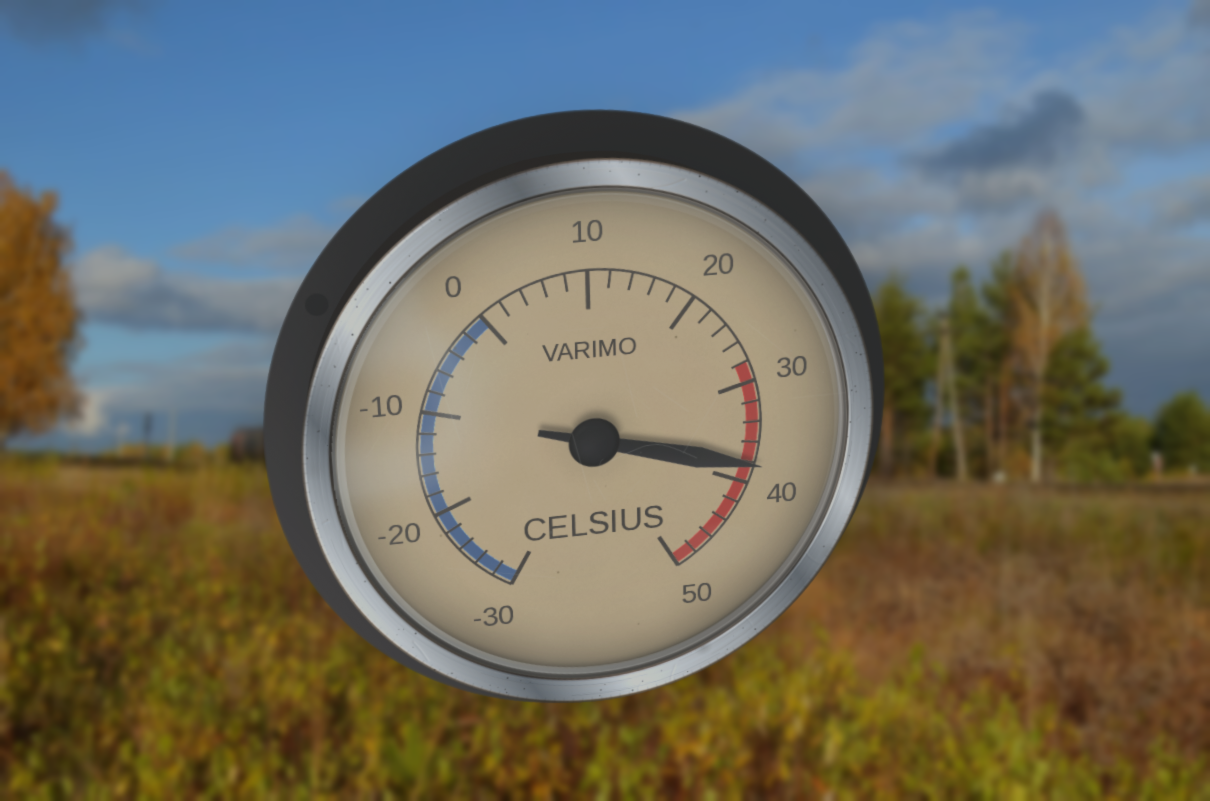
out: 38 °C
